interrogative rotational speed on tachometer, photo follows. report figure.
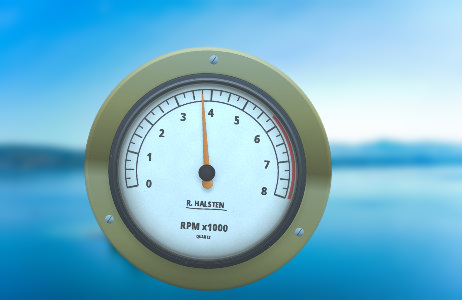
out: 3750 rpm
